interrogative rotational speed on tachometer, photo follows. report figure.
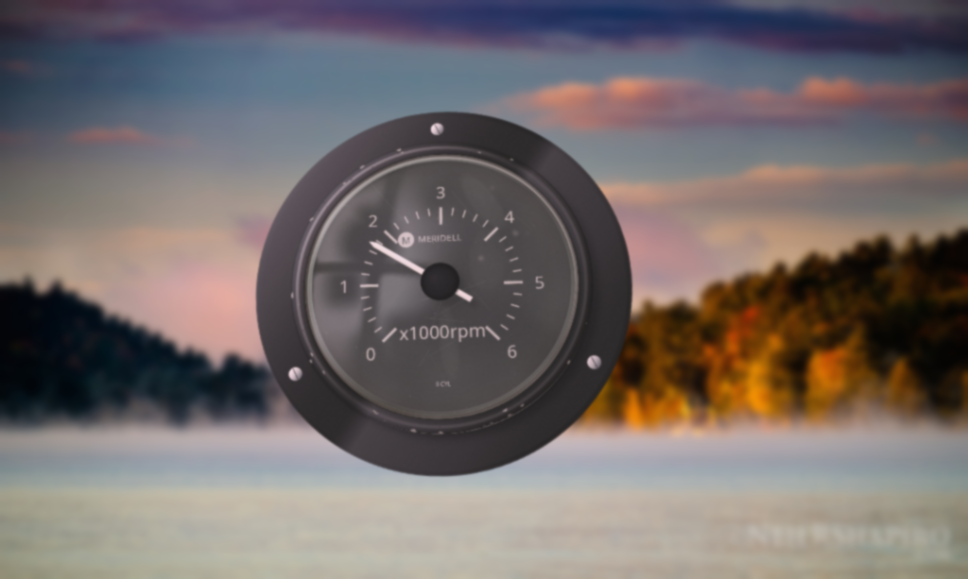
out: 1700 rpm
